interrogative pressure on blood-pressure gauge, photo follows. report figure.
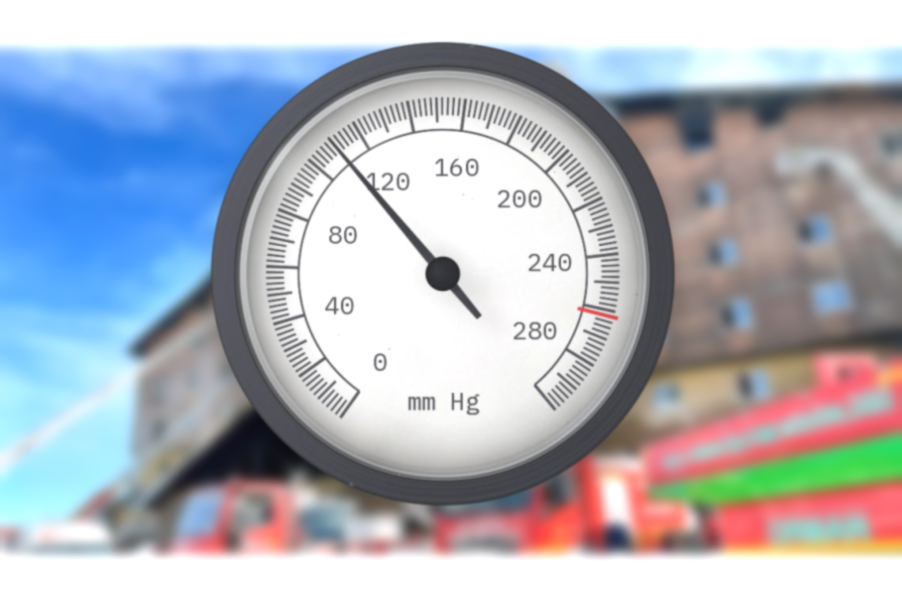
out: 110 mmHg
